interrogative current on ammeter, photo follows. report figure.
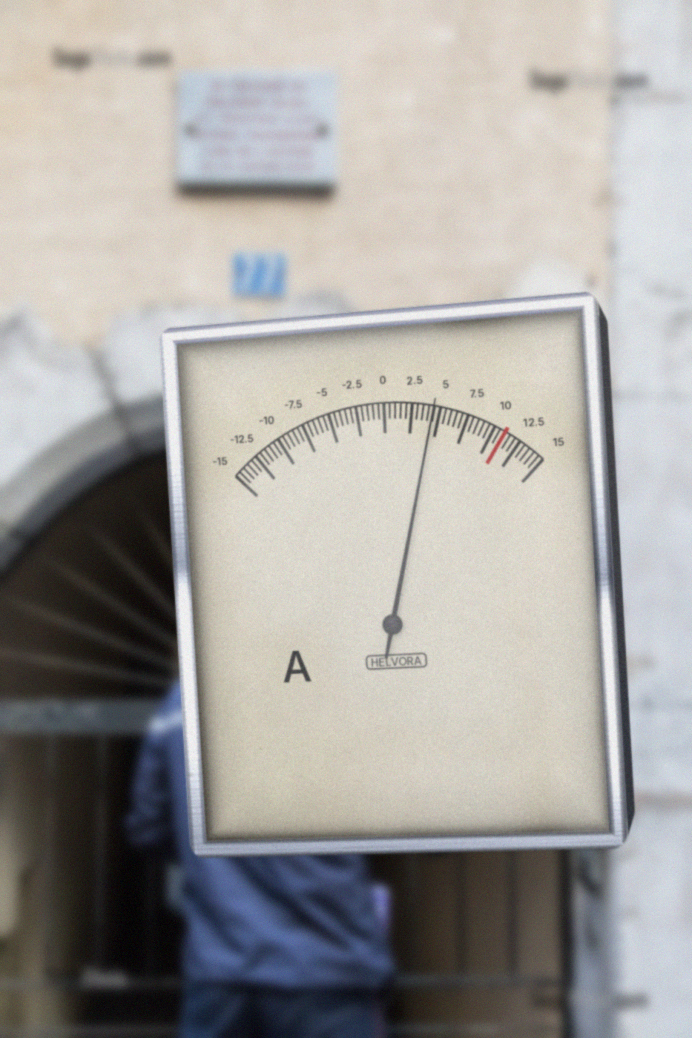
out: 4.5 A
